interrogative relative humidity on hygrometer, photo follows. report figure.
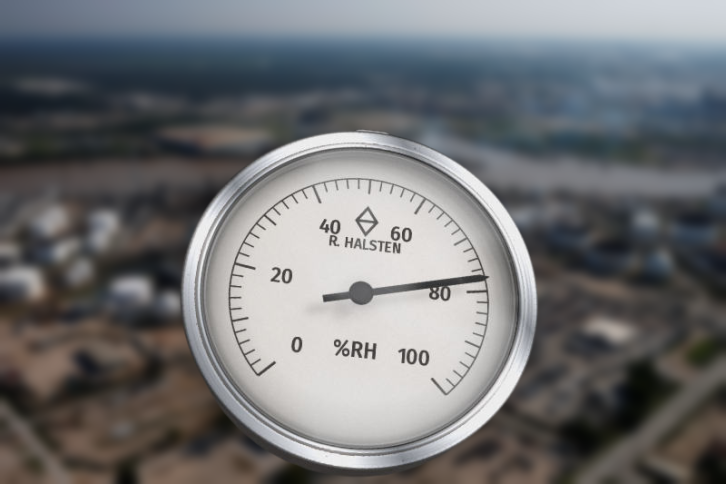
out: 78 %
